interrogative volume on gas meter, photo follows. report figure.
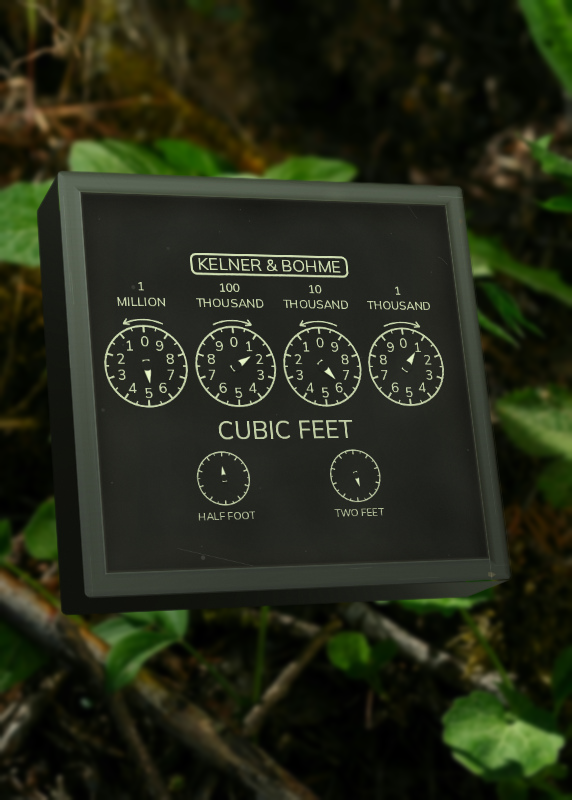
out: 516100 ft³
